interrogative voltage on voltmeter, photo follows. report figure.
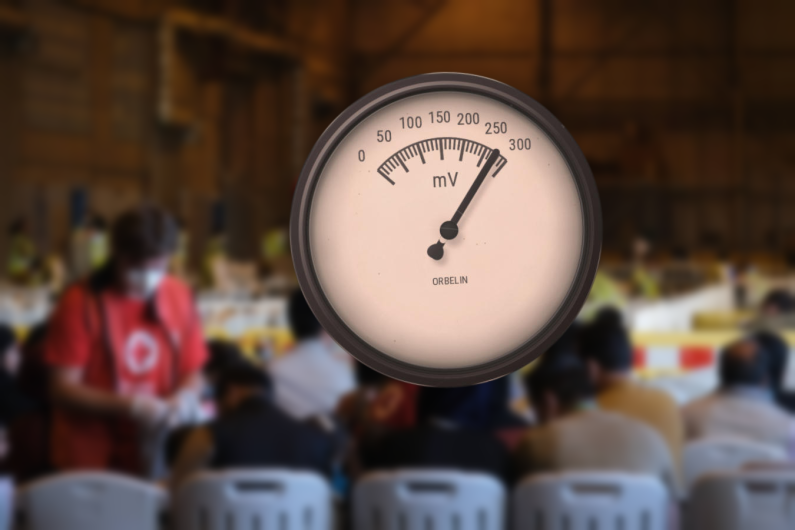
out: 270 mV
